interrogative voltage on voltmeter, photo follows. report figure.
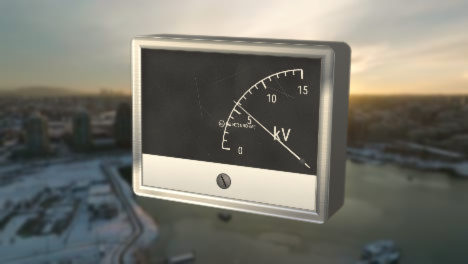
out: 6 kV
